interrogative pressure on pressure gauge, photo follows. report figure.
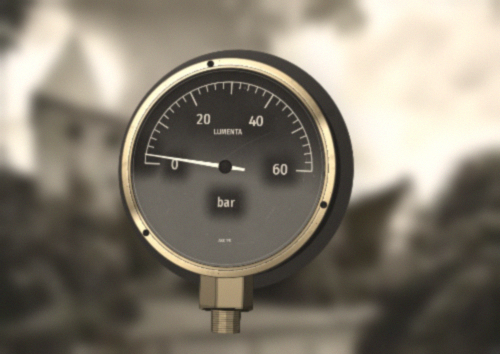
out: 2 bar
